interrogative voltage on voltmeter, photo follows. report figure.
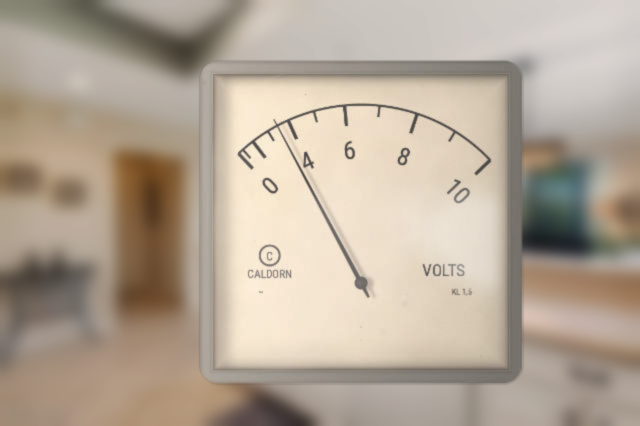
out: 3.5 V
